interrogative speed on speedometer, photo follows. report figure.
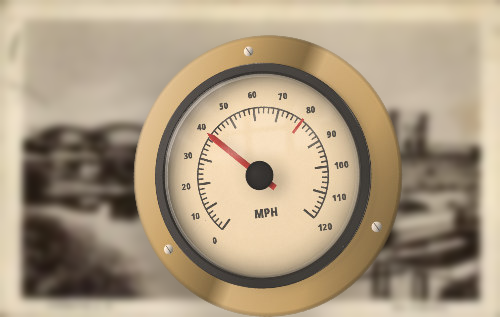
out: 40 mph
